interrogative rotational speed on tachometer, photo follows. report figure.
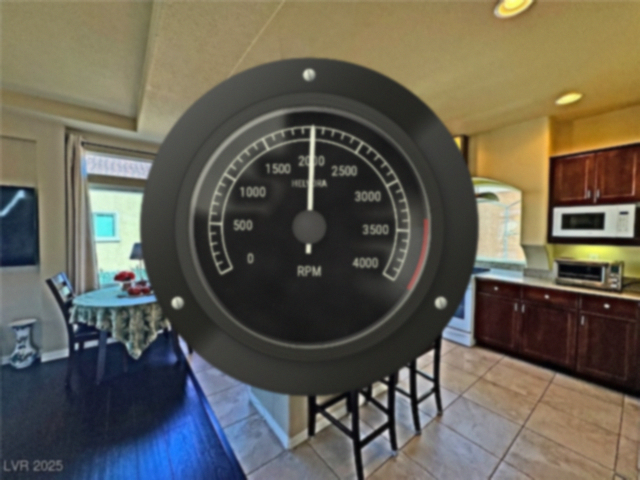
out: 2000 rpm
